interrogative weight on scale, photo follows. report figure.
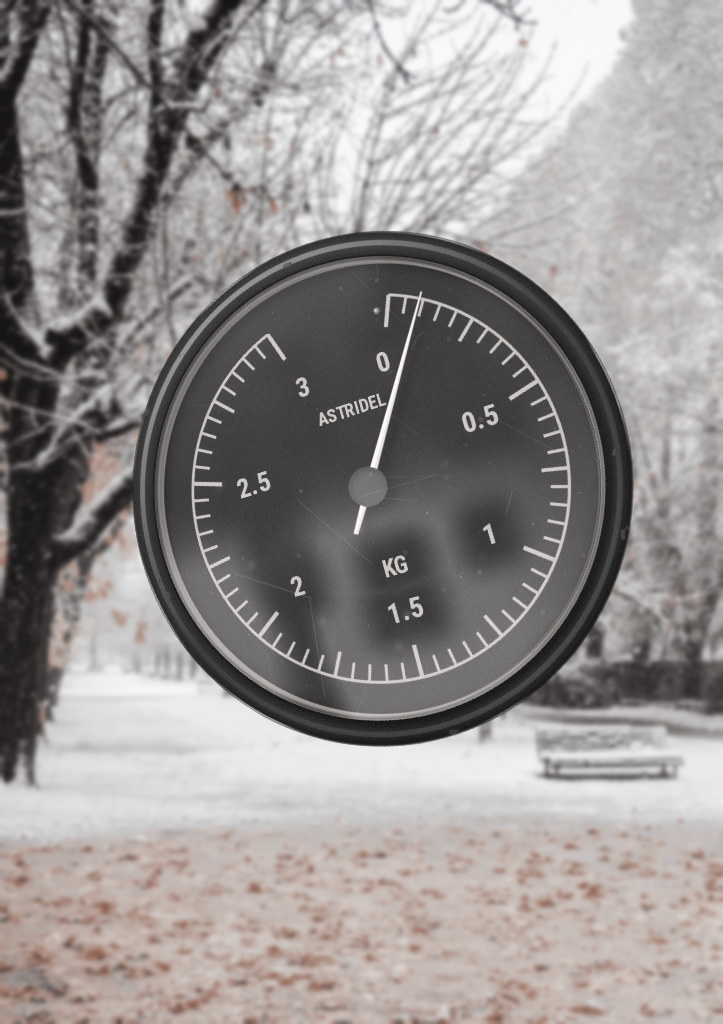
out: 0.1 kg
